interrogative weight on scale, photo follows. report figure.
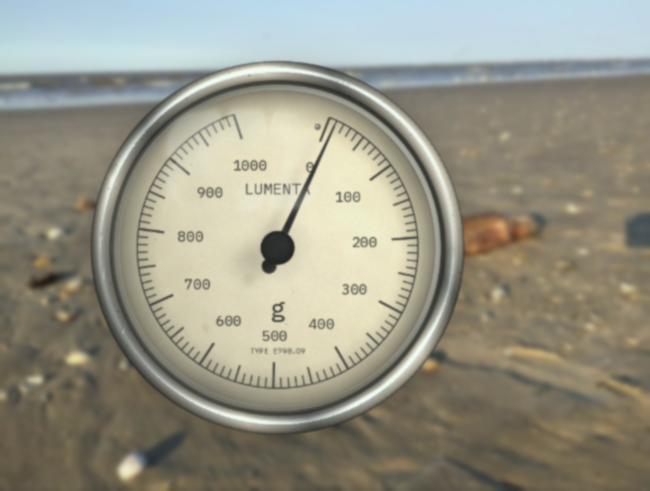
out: 10 g
